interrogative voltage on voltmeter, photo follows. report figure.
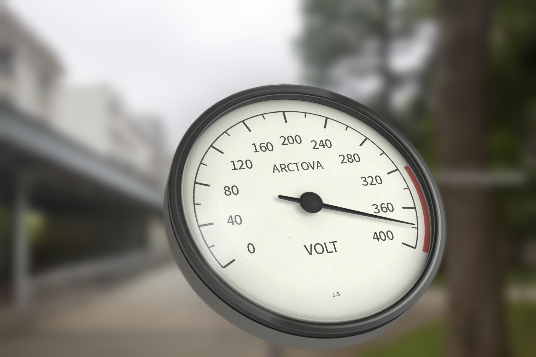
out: 380 V
